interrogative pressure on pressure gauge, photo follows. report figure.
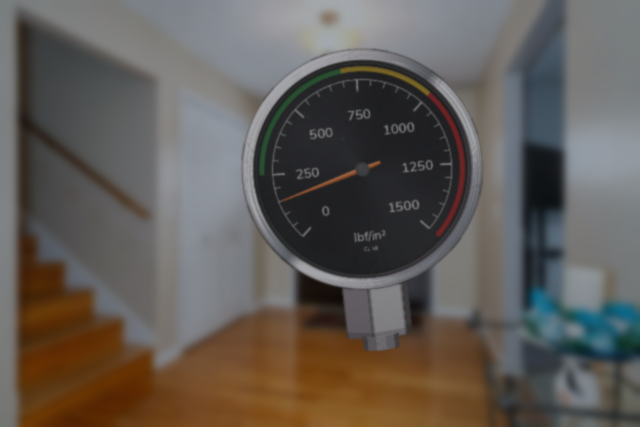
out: 150 psi
